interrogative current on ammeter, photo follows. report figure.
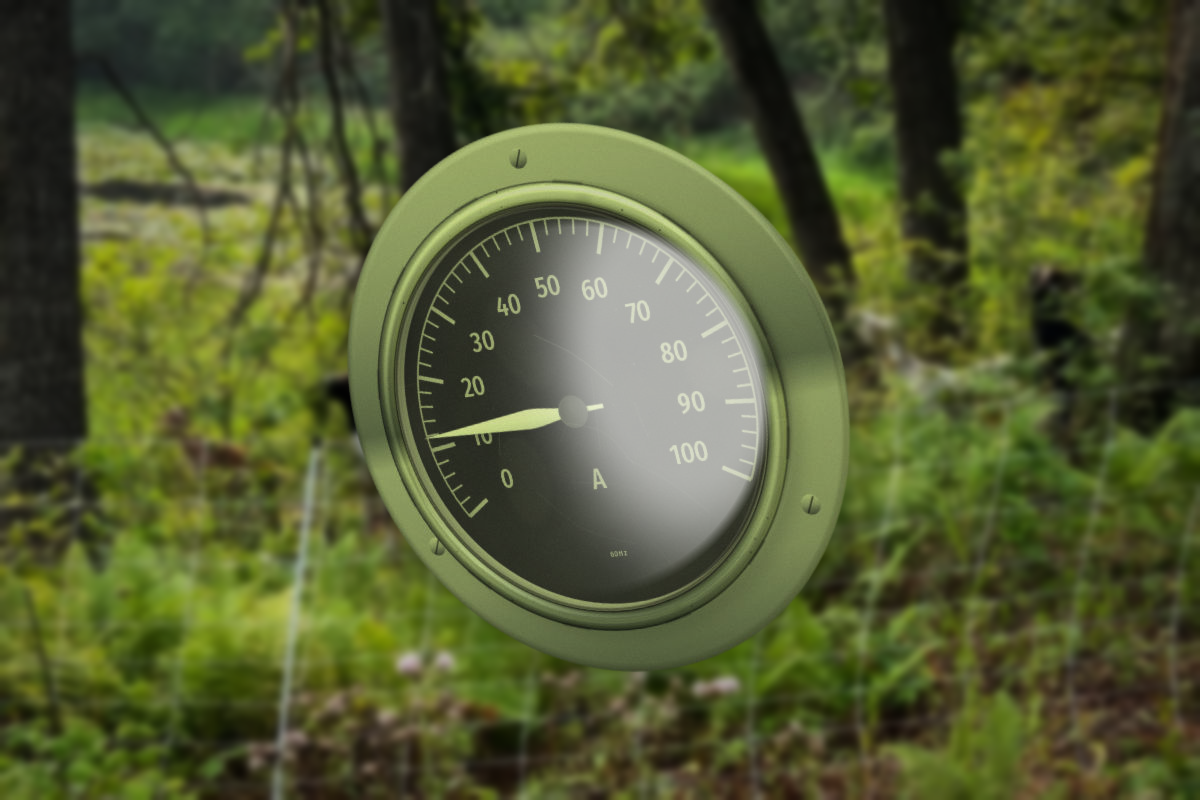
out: 12 A
